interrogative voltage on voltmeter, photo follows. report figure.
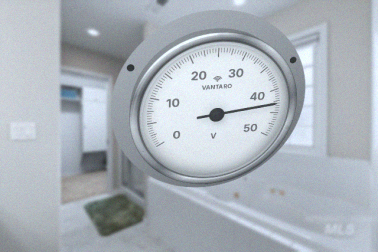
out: 42.5 V
